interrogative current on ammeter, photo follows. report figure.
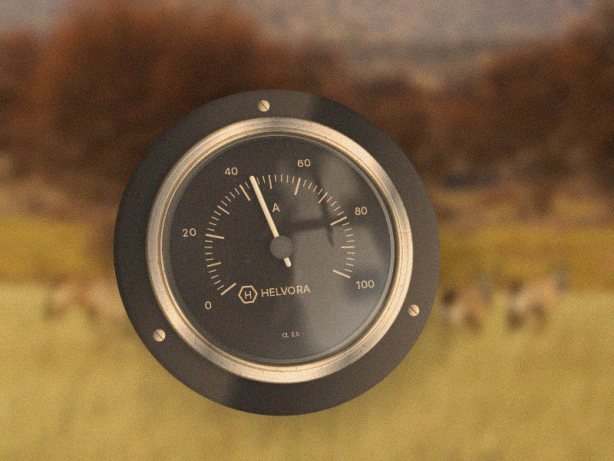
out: 44 A
